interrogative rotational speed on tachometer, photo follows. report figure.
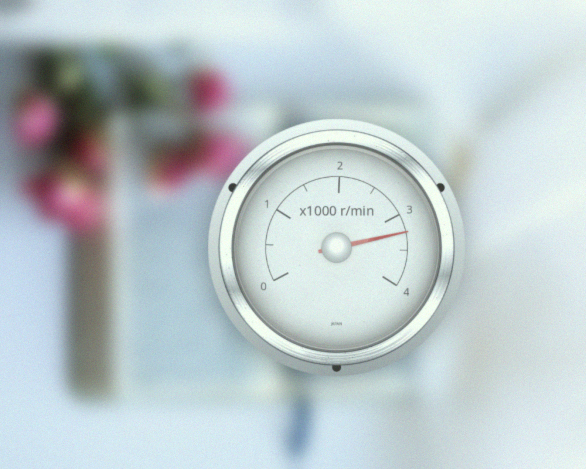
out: 3250 rpm
